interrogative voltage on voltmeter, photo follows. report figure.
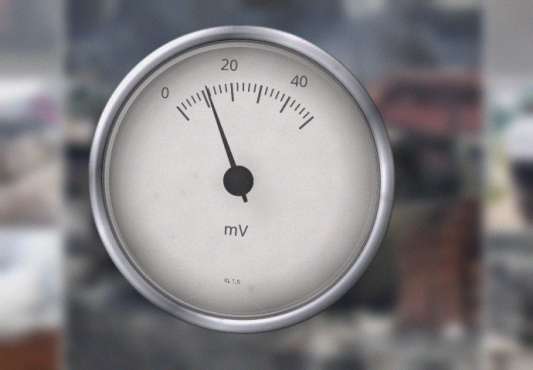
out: 12 mV
